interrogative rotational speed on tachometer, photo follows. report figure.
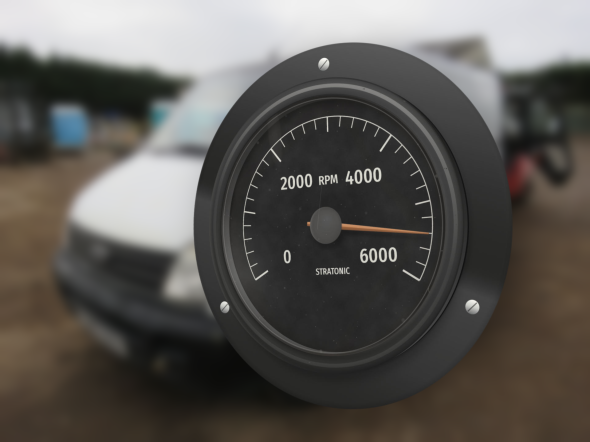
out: 5400 rpm
